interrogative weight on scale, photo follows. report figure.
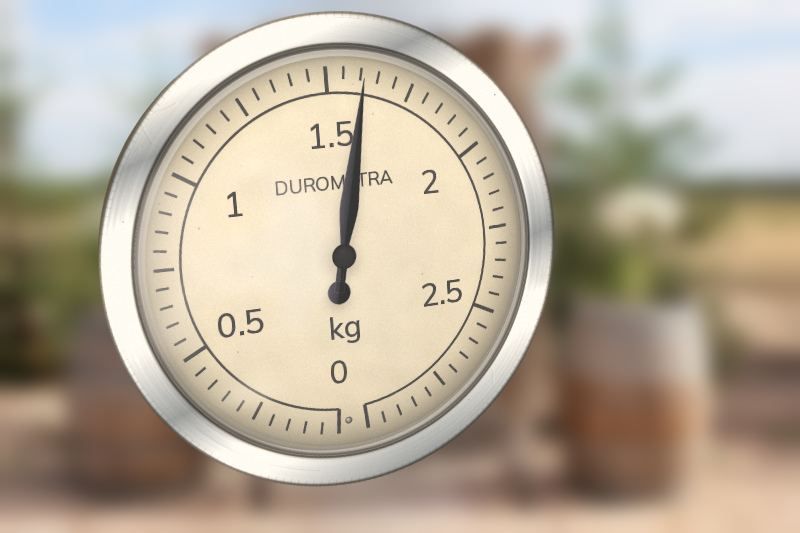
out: 1.6 kg
